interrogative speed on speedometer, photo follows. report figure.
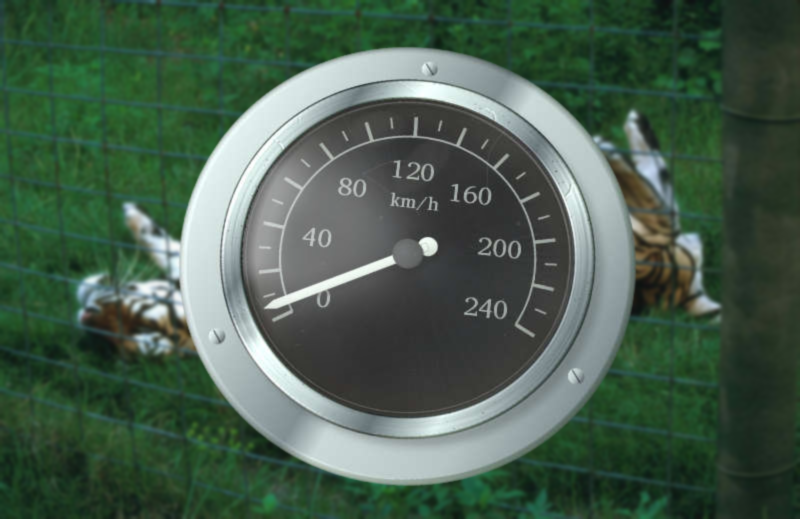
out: 5 km/h
